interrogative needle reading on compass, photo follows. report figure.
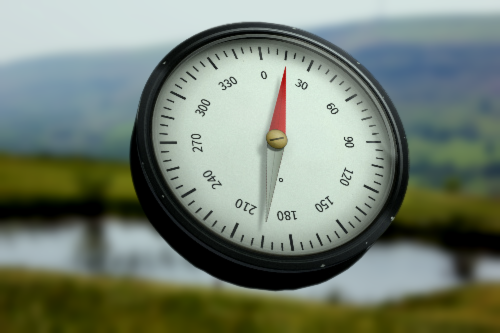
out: 15 °
